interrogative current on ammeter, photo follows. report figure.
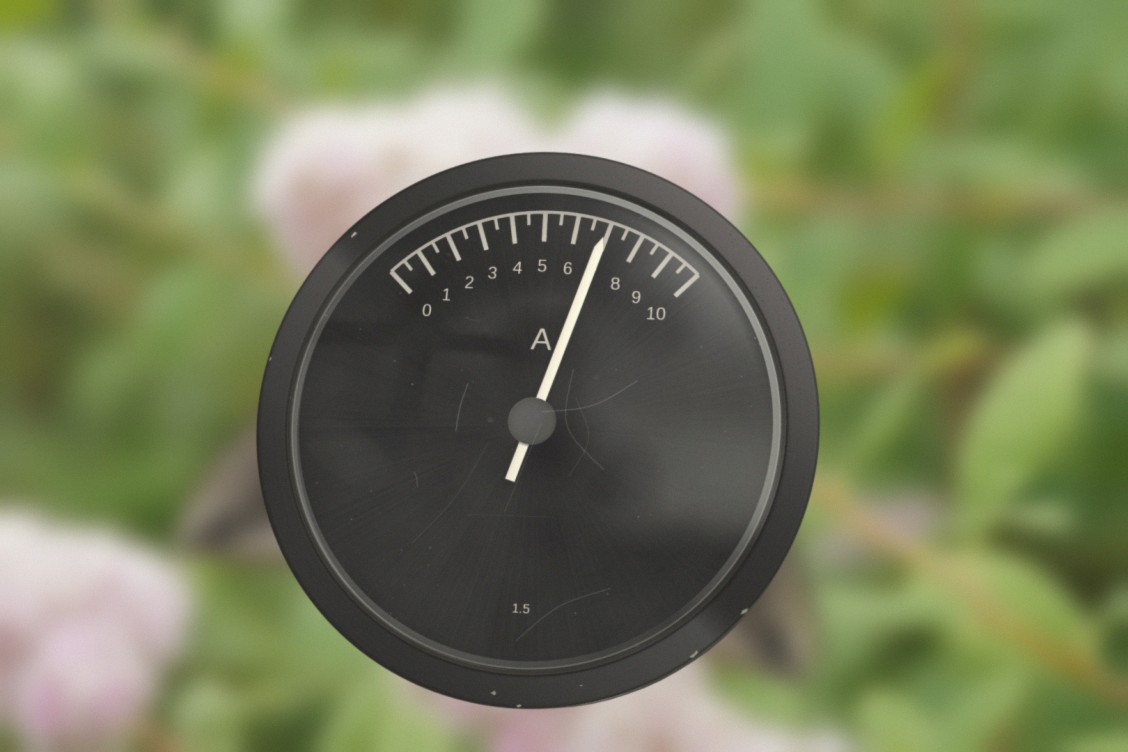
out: 7 A
